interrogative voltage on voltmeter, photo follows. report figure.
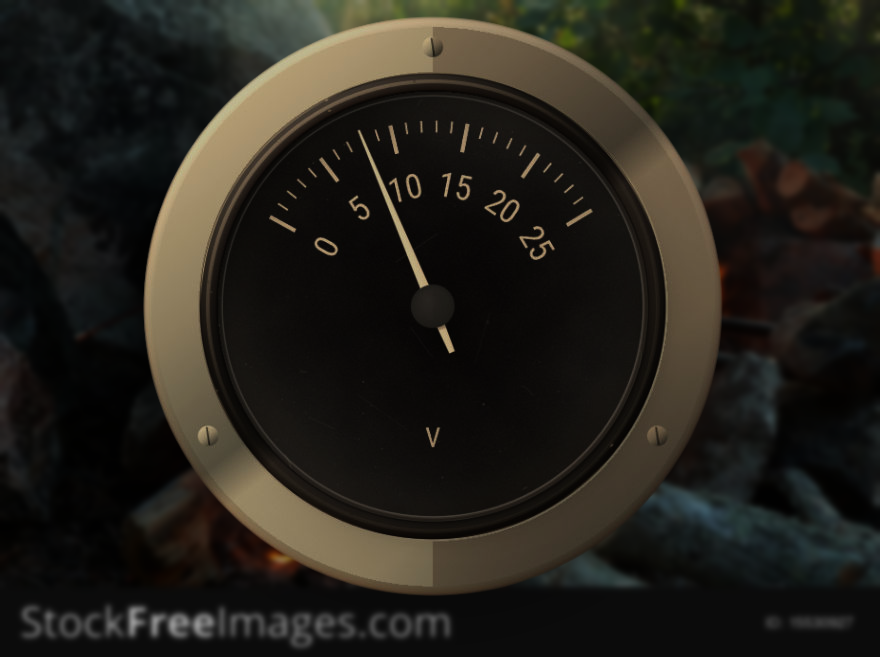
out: 8 V
